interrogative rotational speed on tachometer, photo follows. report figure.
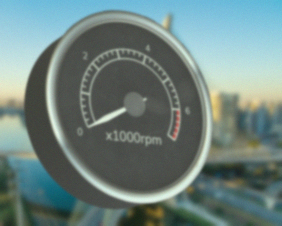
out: 0 rpm
